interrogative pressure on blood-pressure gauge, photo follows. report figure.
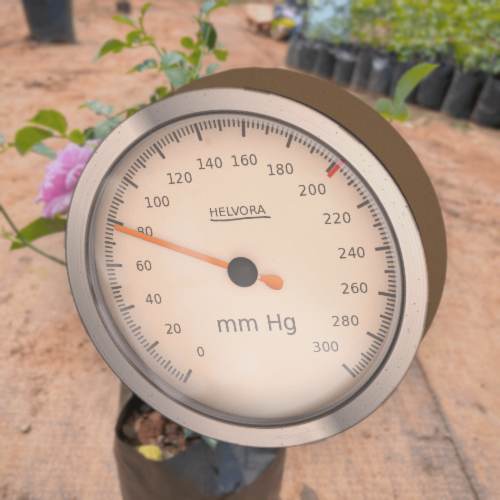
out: 80 mmHg
